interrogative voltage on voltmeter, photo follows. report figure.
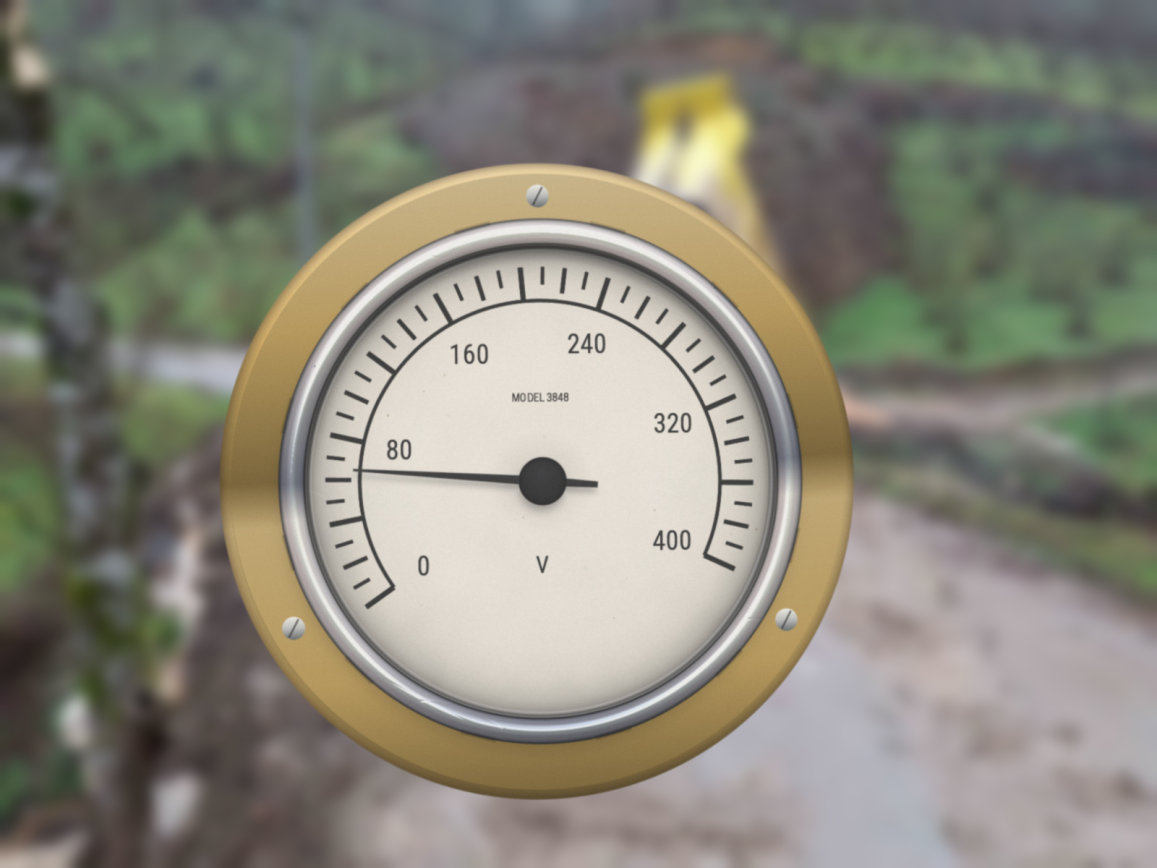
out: 65 V
